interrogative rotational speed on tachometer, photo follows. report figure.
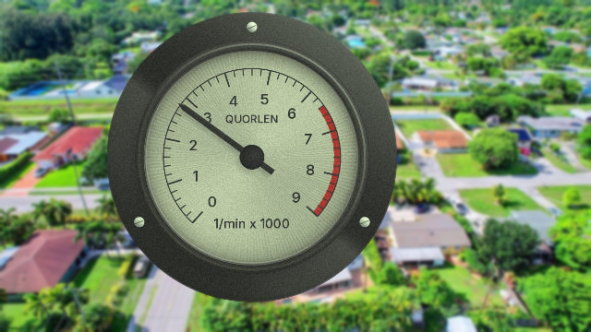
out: 2800 rpm
